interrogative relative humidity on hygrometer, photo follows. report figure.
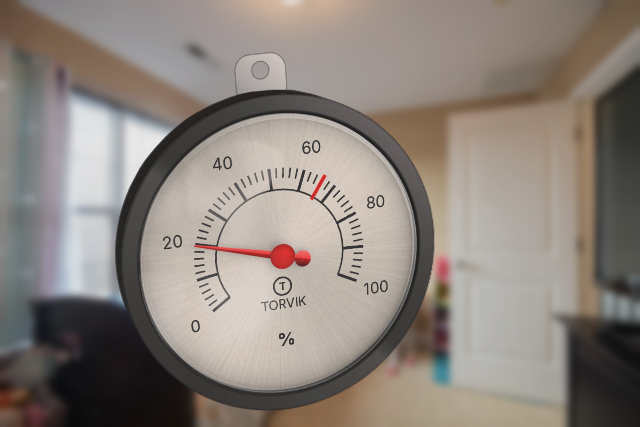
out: 20 %
